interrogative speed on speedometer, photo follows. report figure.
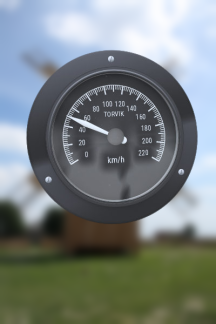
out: 50 km/h
